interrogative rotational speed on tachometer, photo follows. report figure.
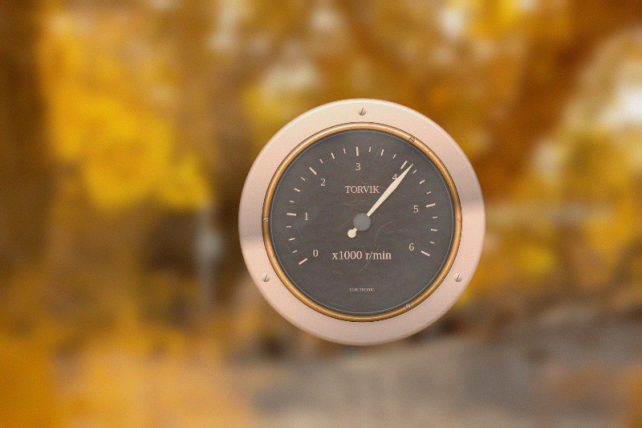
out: 4125 rpm
